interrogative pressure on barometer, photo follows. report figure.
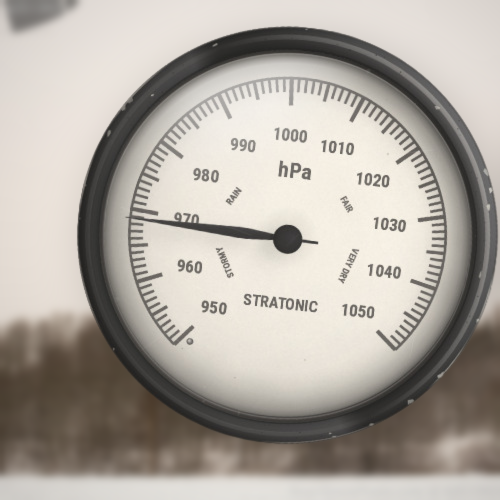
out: 969 hPa
